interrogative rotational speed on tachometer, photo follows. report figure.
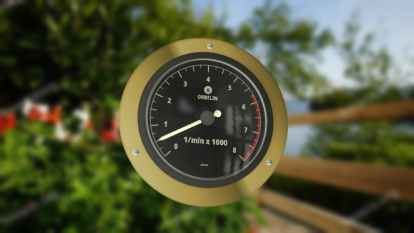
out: 500 rpm
